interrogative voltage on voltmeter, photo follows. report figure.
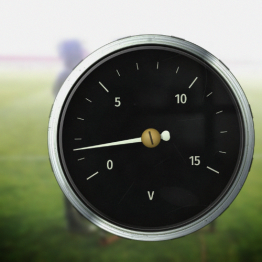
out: 1.5 V
